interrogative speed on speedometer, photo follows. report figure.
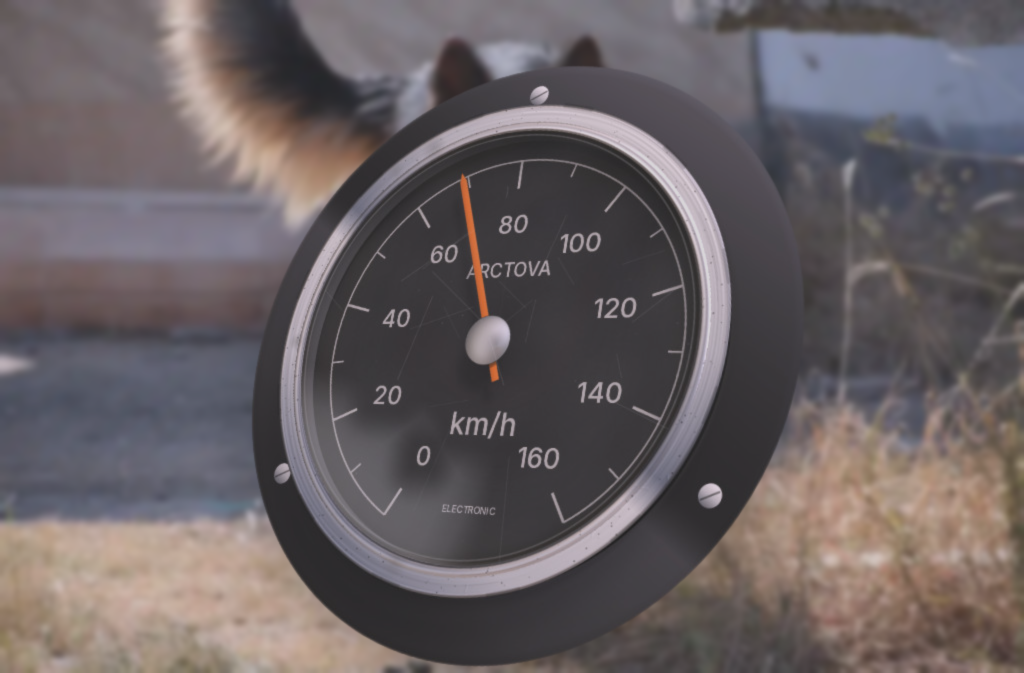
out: 70 km/h
